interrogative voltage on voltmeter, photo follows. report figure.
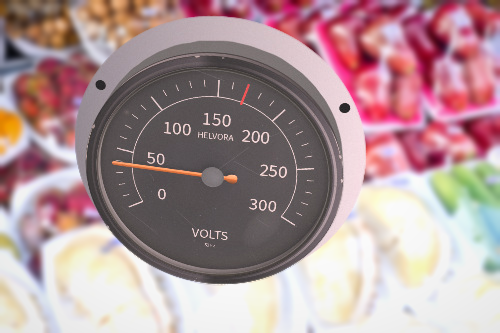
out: 40 V
